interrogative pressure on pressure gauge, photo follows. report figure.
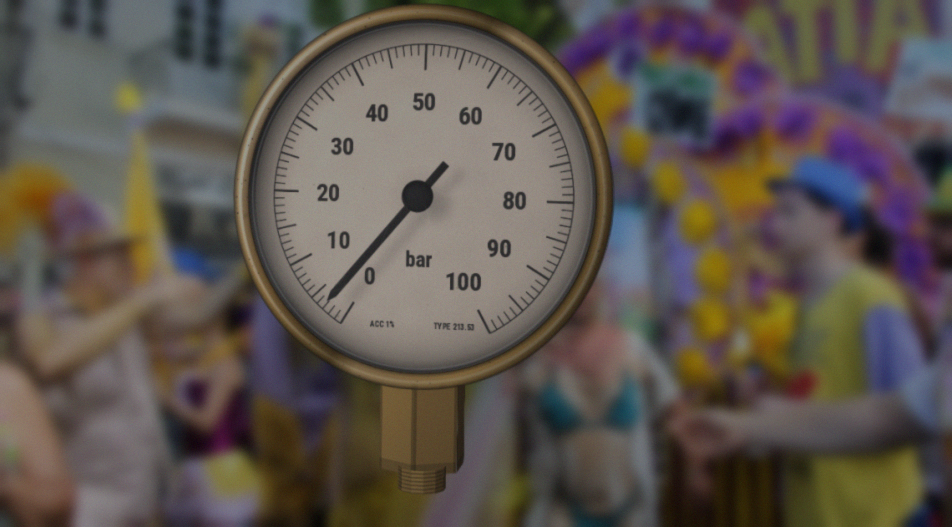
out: 3 bar
